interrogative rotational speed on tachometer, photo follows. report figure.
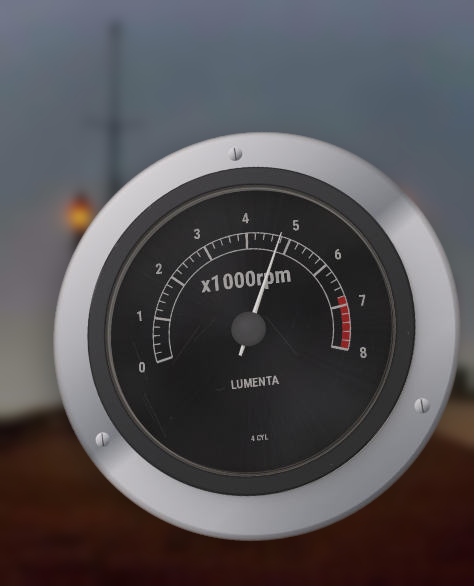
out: 4800 rpm
